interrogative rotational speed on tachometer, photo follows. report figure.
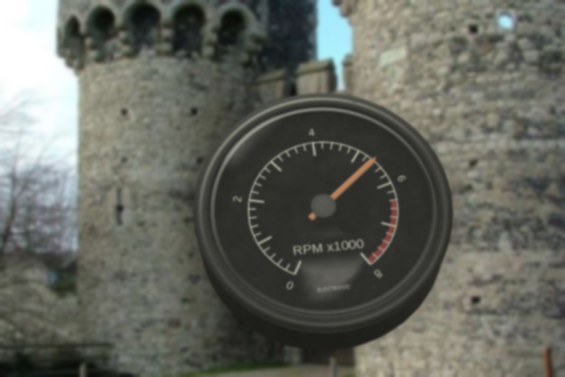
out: 5400 rpm
